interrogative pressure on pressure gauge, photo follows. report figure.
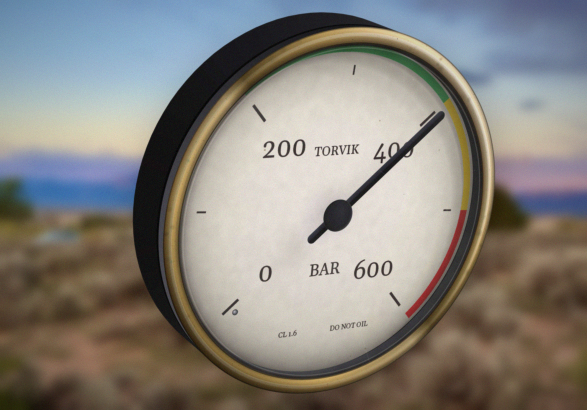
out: 400 bar
